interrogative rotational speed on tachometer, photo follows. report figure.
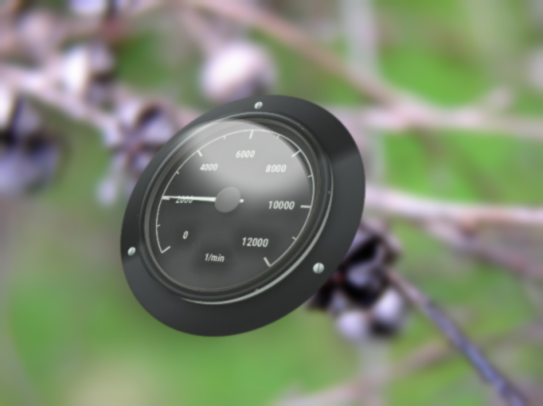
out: 2000 rpm
